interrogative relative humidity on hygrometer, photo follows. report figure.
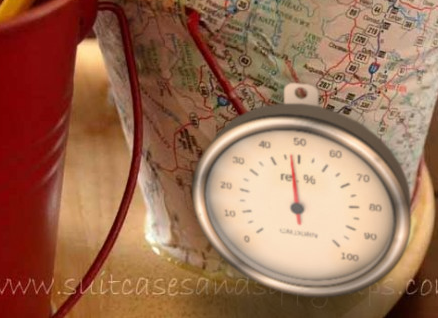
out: 47.5 %
